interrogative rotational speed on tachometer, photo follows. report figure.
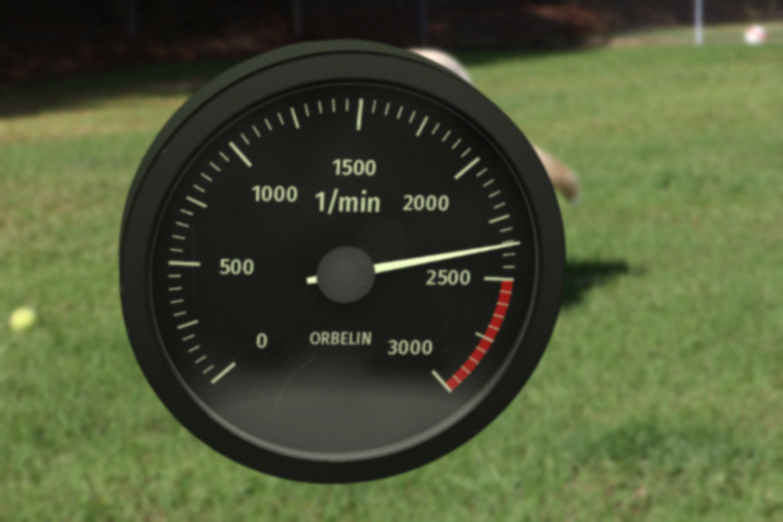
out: 2350 rpm
